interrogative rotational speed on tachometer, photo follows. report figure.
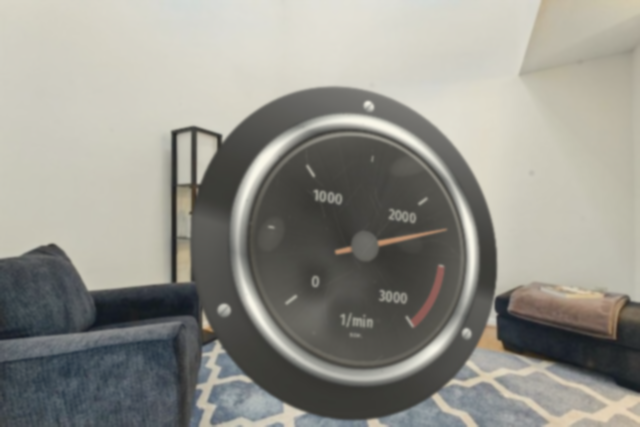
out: 2250 rpm
